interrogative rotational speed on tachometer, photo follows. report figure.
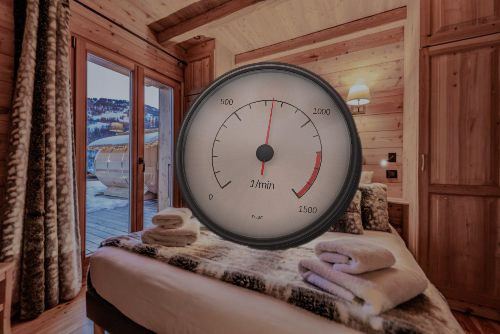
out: 750 rpm
